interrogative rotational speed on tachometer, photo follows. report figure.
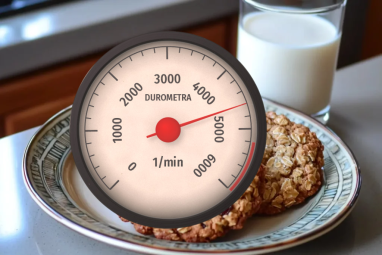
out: 4600 rpm
